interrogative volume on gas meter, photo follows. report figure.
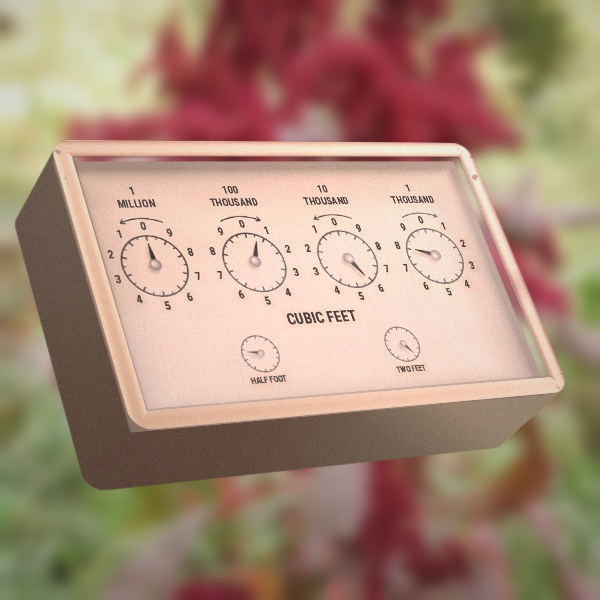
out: 5800 ft³
